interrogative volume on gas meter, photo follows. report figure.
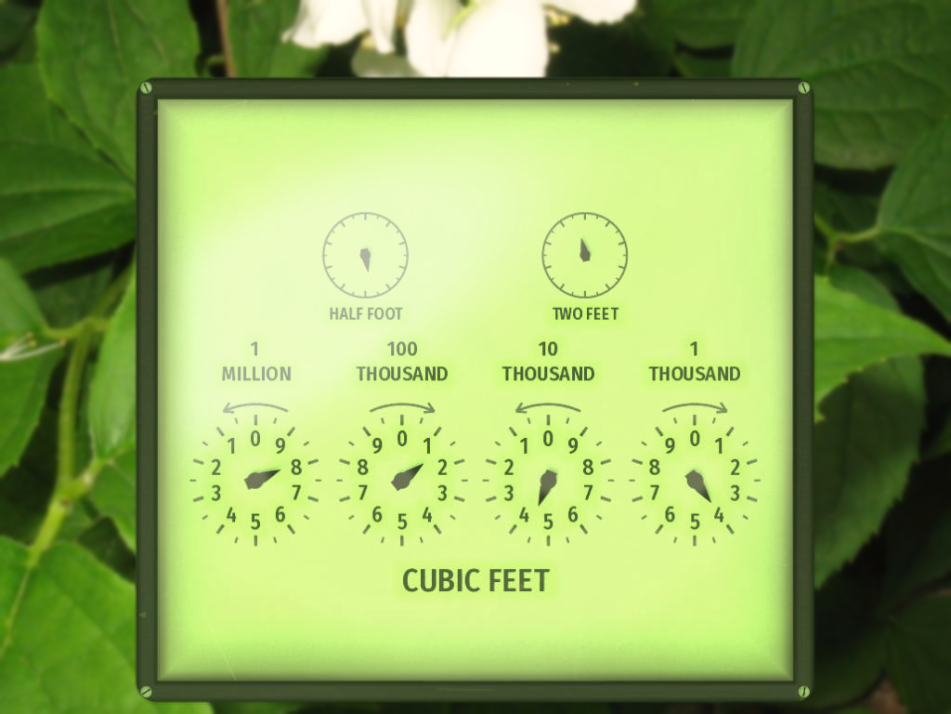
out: 814400 ft³
